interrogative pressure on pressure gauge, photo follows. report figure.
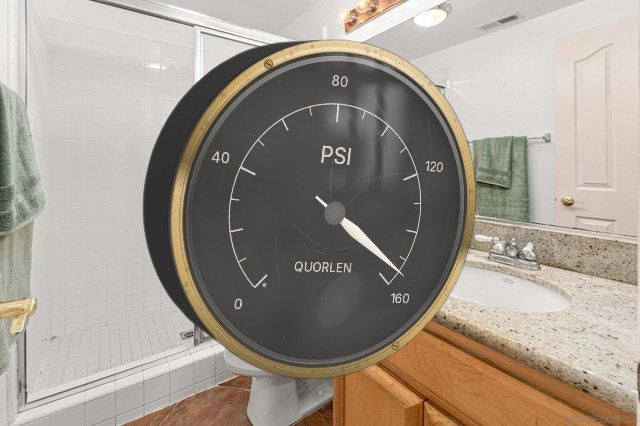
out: 155 psi
